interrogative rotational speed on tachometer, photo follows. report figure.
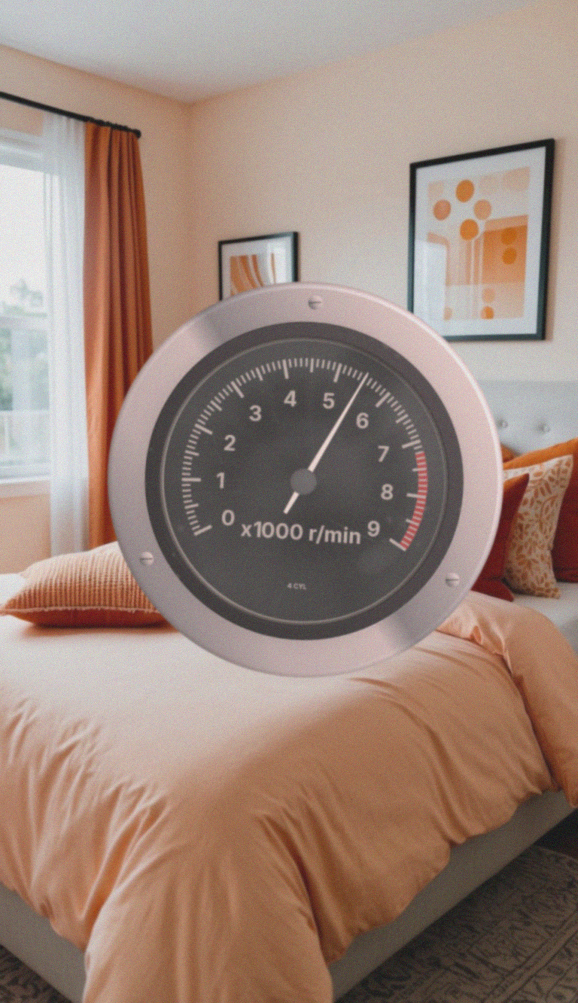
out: 5500 rpm
